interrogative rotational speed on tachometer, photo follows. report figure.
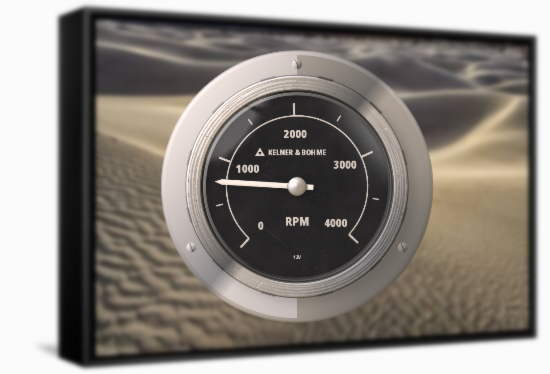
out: 750 rpm
